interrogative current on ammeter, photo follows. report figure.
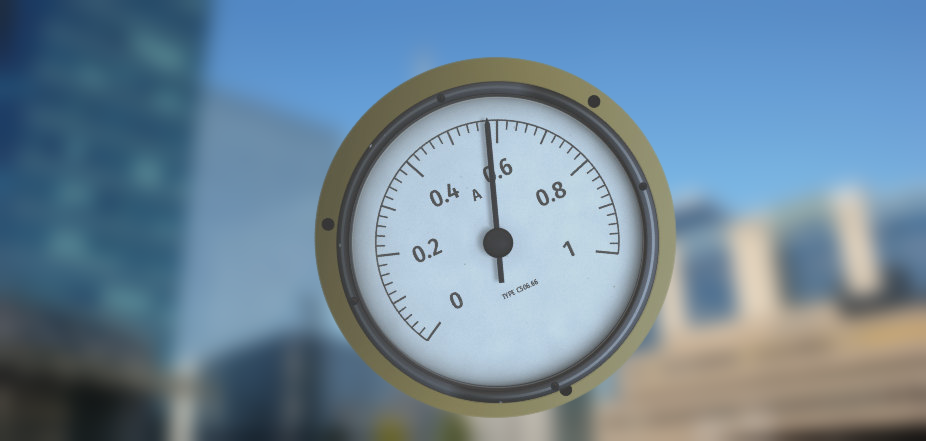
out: 0.58 A
